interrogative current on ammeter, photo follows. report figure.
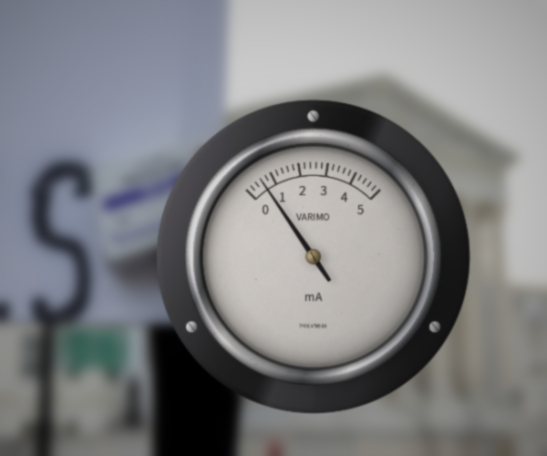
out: 0.6 mA
